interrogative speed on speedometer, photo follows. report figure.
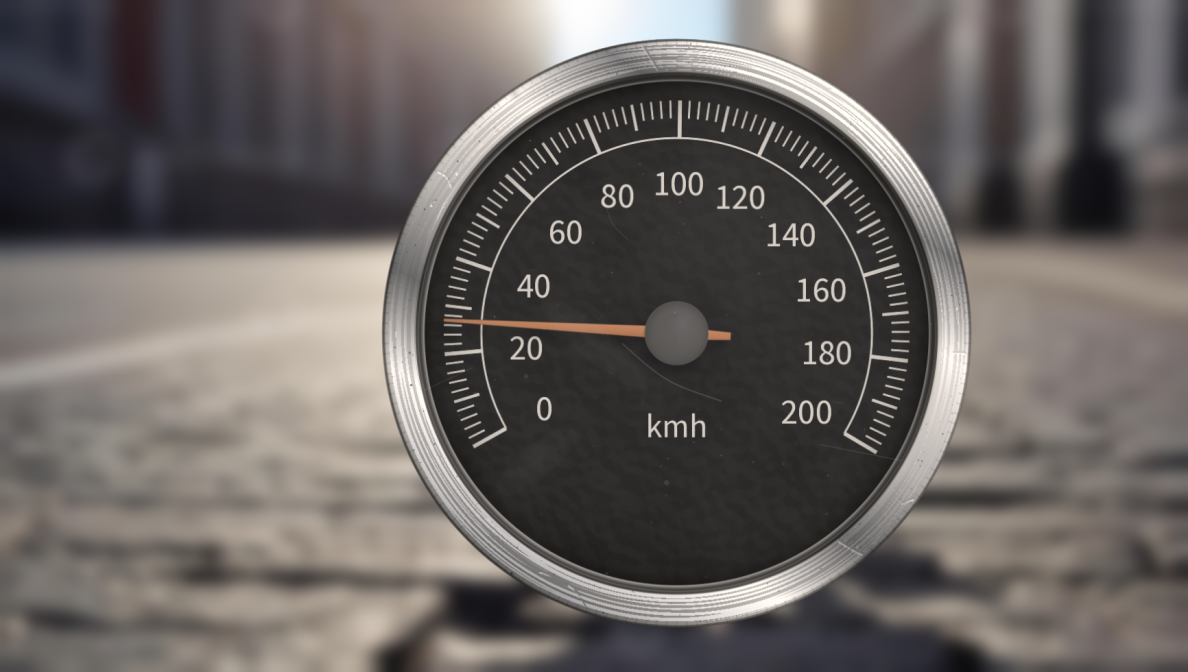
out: 27 km/h
